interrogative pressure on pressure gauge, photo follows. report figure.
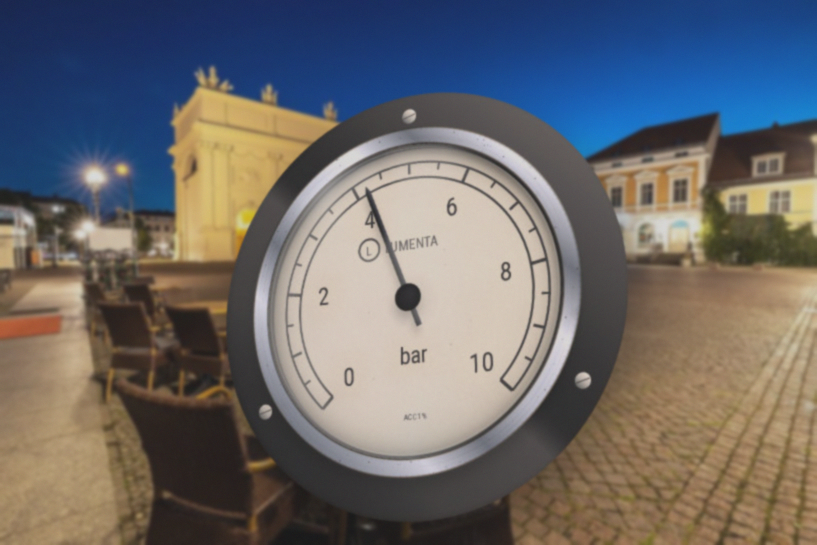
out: 4.25 bar
